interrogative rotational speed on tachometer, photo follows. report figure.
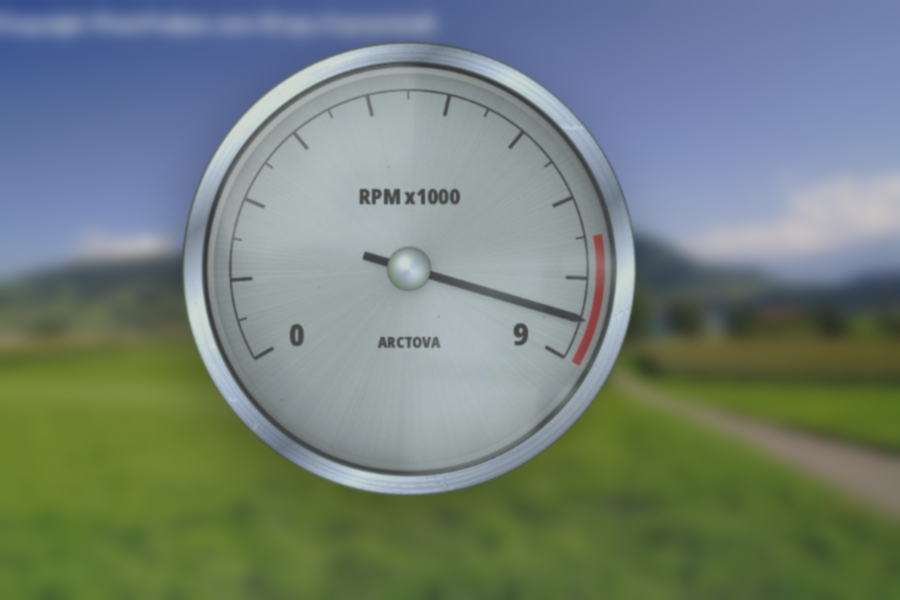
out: 8500 rpm
